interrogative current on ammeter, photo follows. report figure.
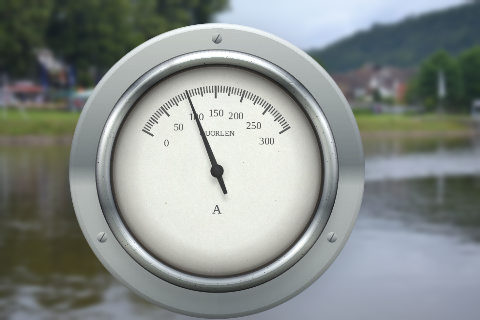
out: 100 A
